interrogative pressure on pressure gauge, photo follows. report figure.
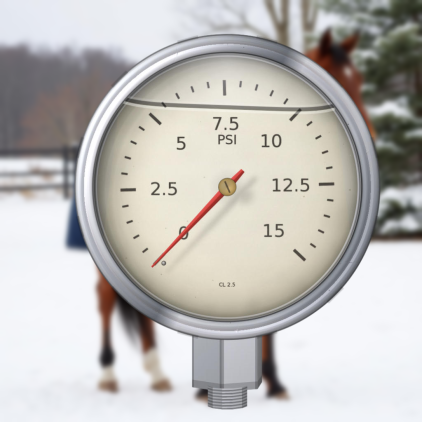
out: 0 psi
